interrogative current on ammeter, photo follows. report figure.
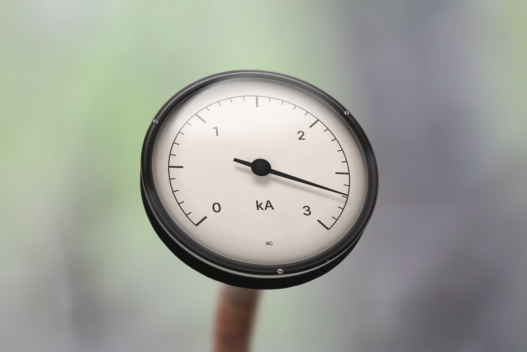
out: 2.7 kA
